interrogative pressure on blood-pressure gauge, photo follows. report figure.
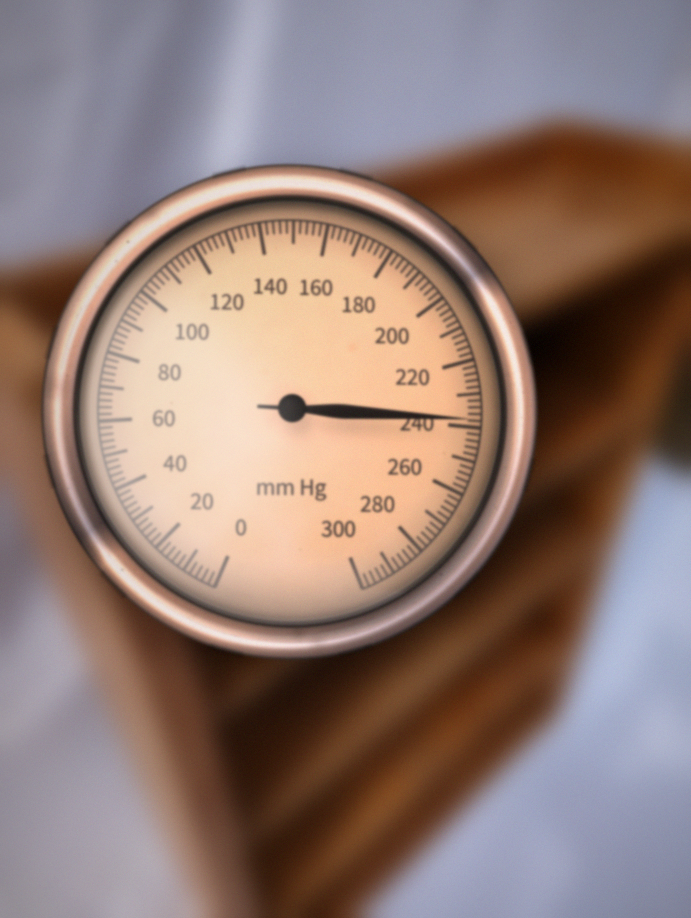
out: 238 mmHg
